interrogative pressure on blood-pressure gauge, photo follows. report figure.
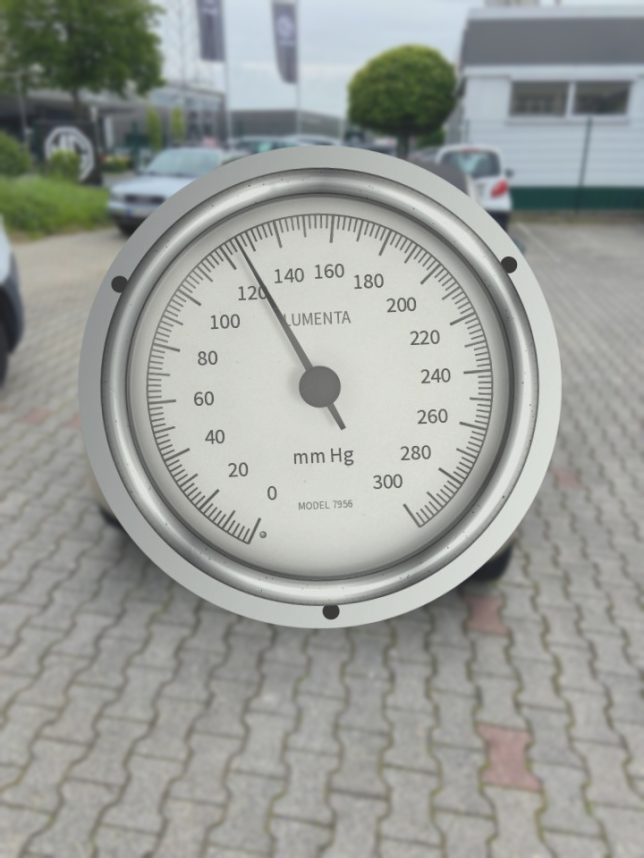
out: 126 mmHg
